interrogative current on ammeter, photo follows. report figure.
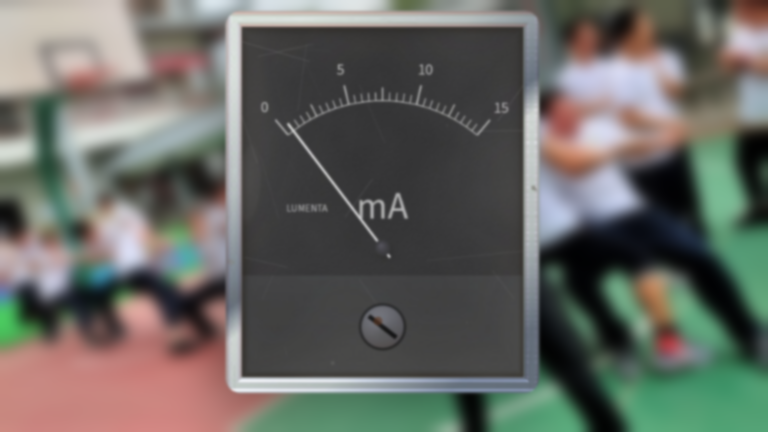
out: 0.5 mA
